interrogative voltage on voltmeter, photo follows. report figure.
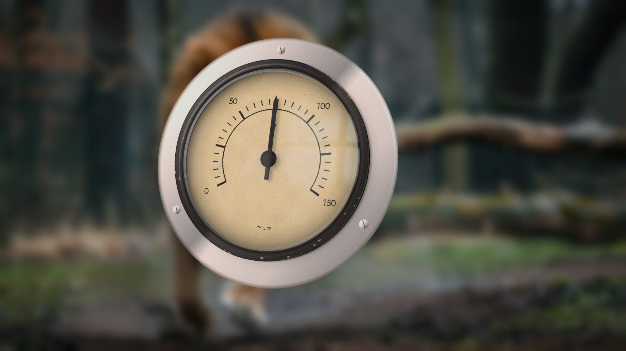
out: 75 V
